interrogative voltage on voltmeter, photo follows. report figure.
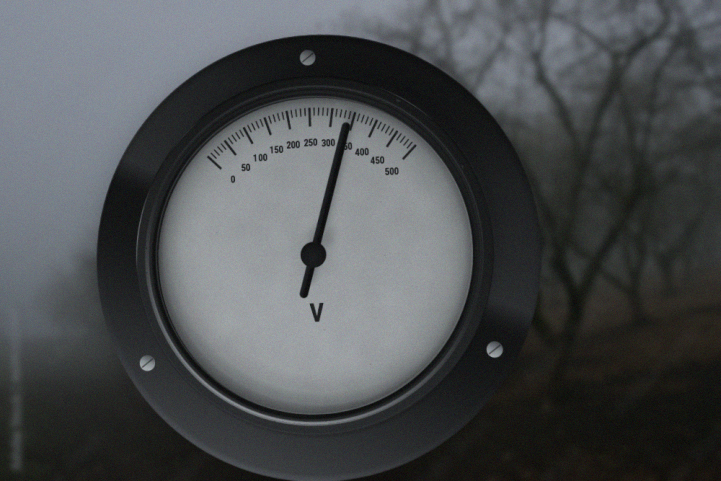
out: 340 V
